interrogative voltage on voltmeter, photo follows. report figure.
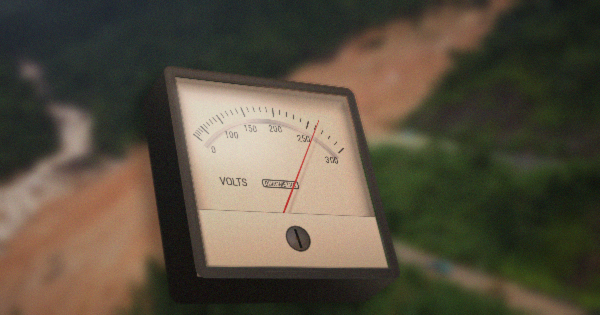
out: 260 V
